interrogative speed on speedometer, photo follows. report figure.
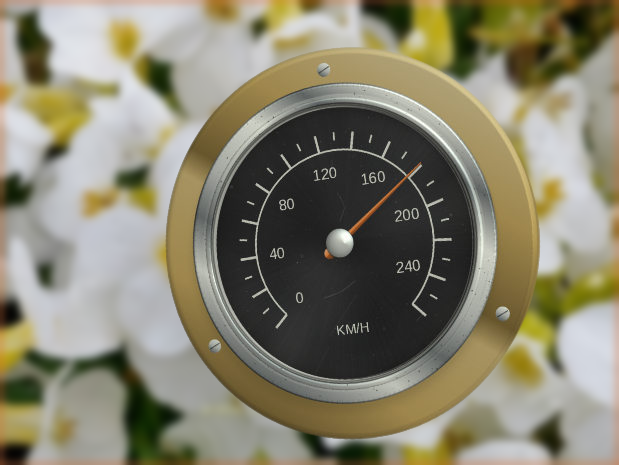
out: 180 km/h
